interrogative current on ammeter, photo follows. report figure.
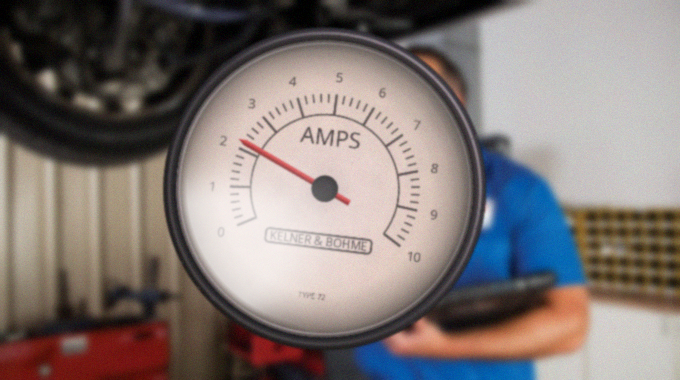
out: 2.2 A
